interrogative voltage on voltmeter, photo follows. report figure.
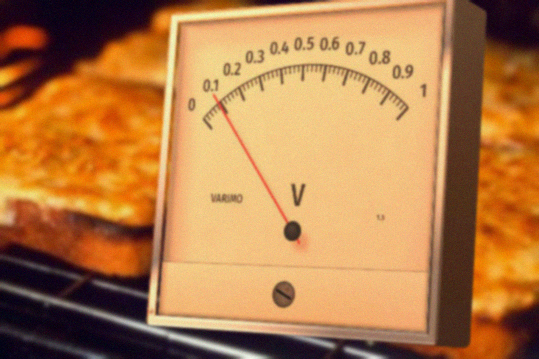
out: 0.1 V
